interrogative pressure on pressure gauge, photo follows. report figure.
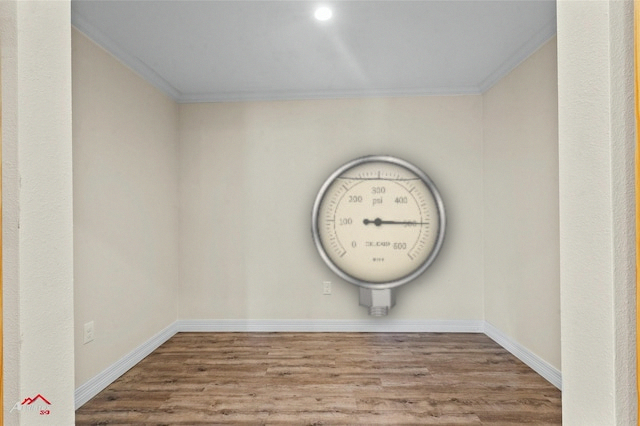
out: 500 psi
